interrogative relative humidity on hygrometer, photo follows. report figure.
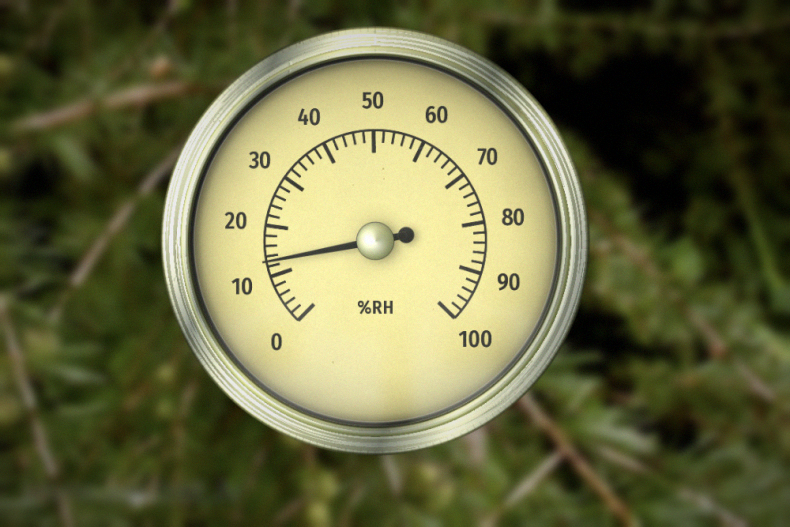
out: 13 %
